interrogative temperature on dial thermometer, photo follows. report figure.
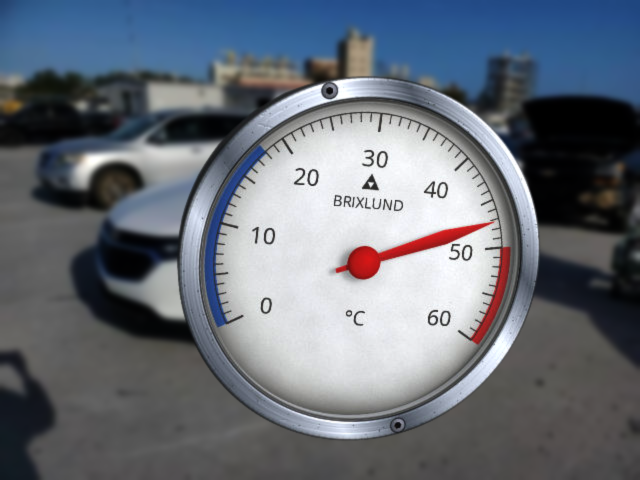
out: 47 °C
